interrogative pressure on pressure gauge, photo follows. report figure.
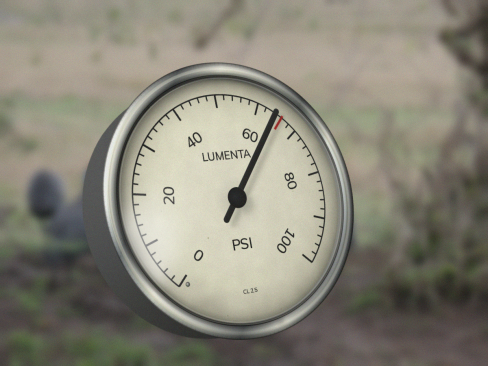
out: 64 psi
